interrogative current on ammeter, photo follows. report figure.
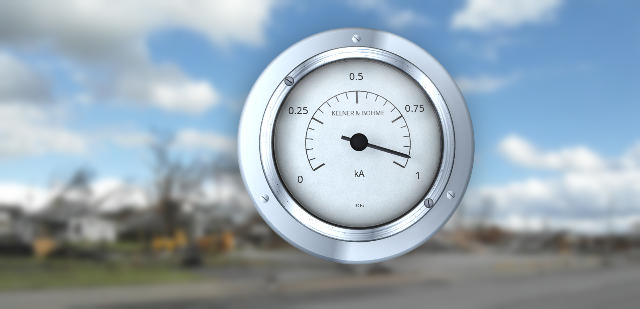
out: 0.95 kA
